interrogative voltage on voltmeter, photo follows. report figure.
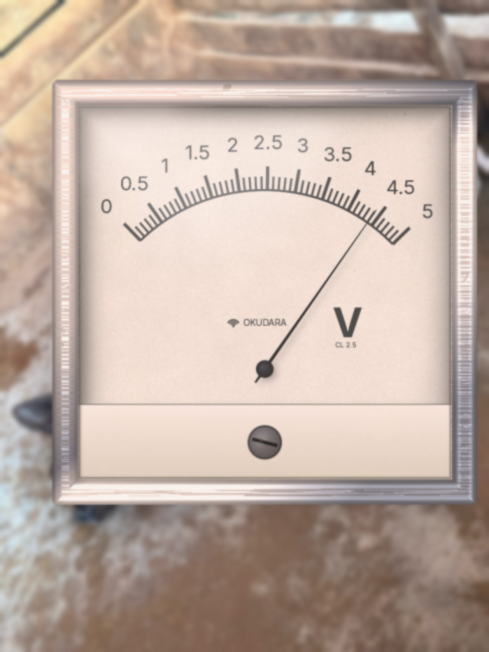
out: 4.4 V
